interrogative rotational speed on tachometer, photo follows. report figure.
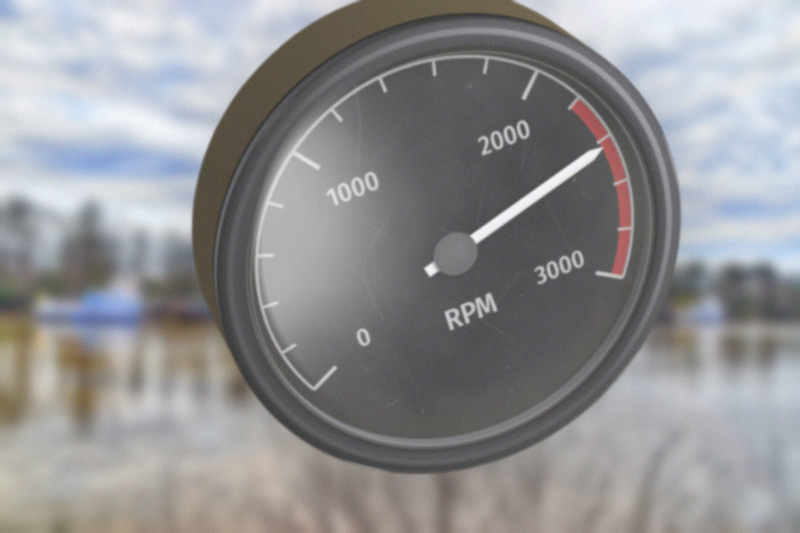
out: 2400 rpm
